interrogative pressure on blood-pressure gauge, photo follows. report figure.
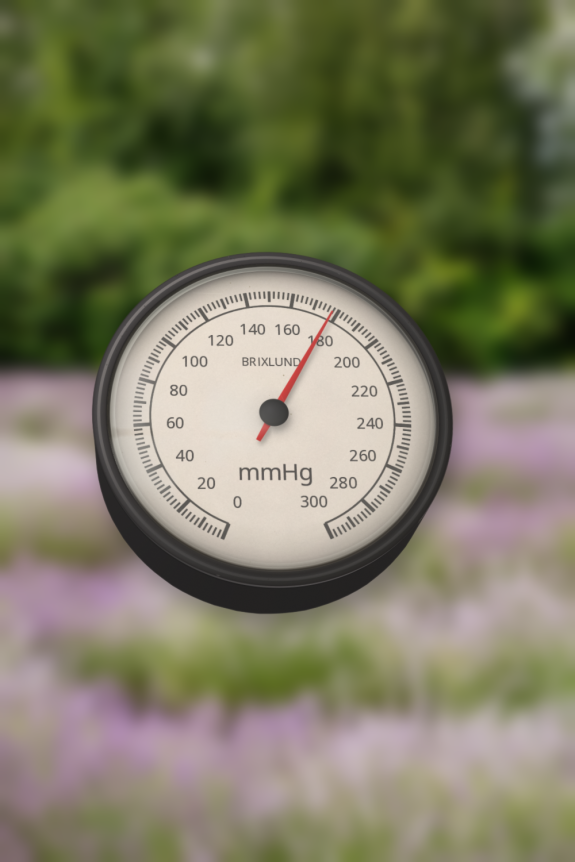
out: 178 mmHg
